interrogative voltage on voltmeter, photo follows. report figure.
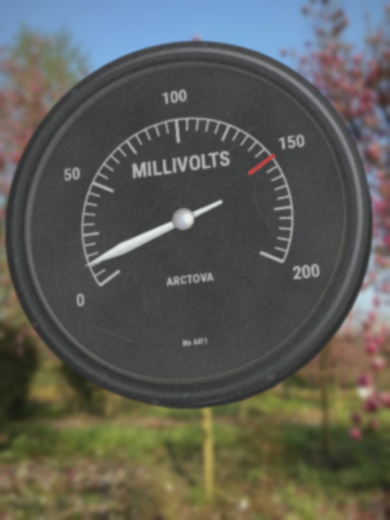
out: 10 mV
